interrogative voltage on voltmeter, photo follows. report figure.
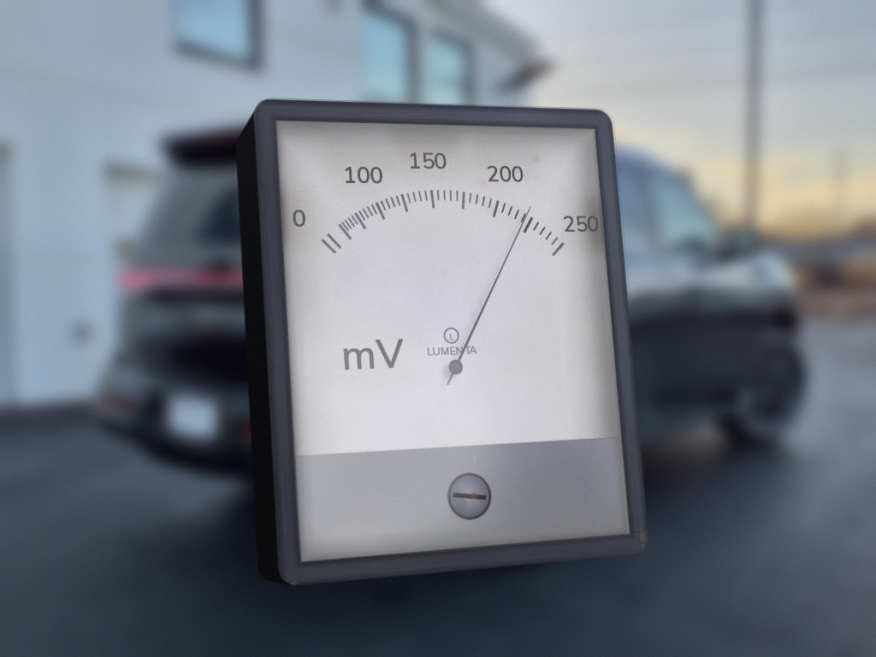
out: 220 mV
